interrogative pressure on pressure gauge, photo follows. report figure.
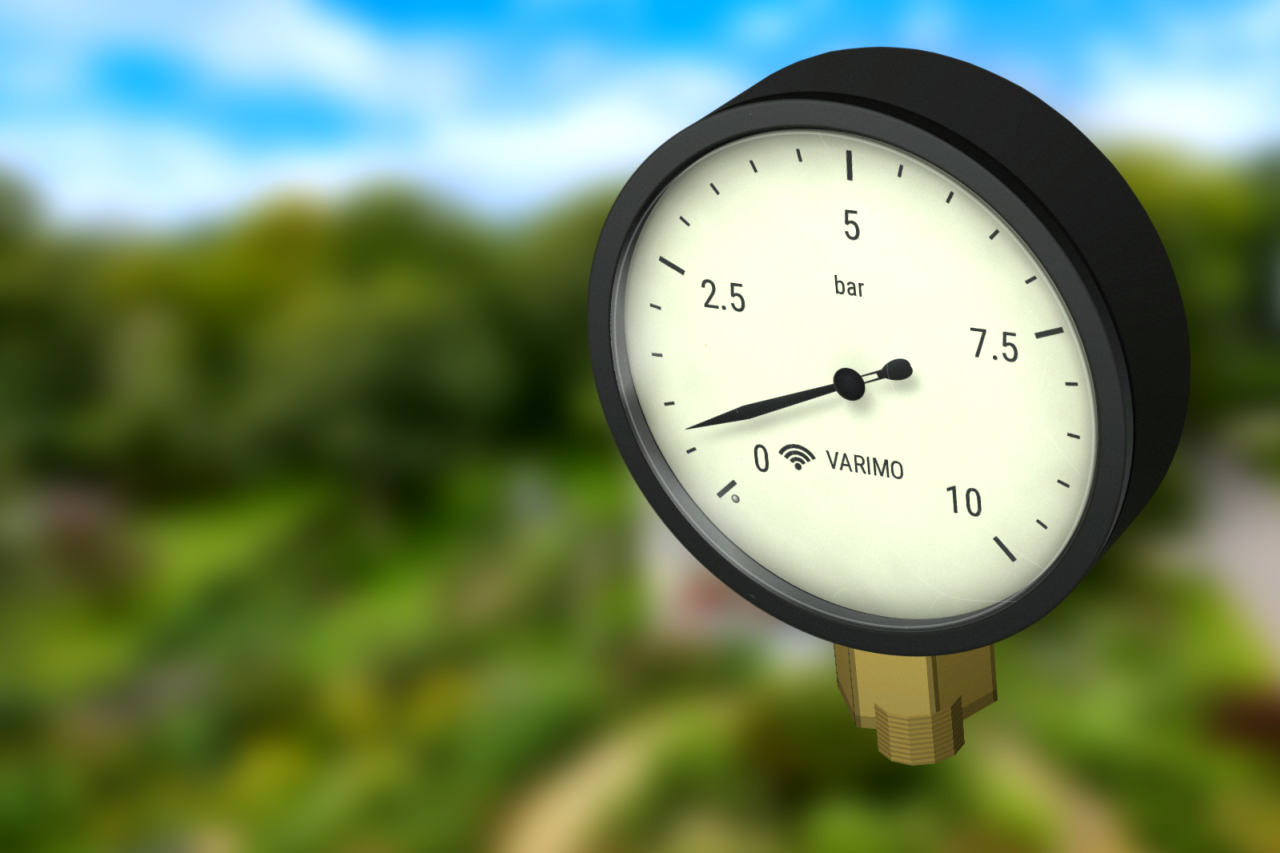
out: 0.75 bar
